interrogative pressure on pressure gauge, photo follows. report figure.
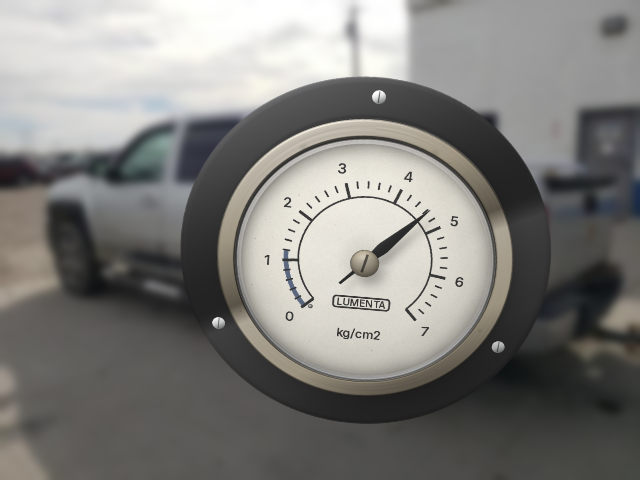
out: 4.6 kg/cm²
